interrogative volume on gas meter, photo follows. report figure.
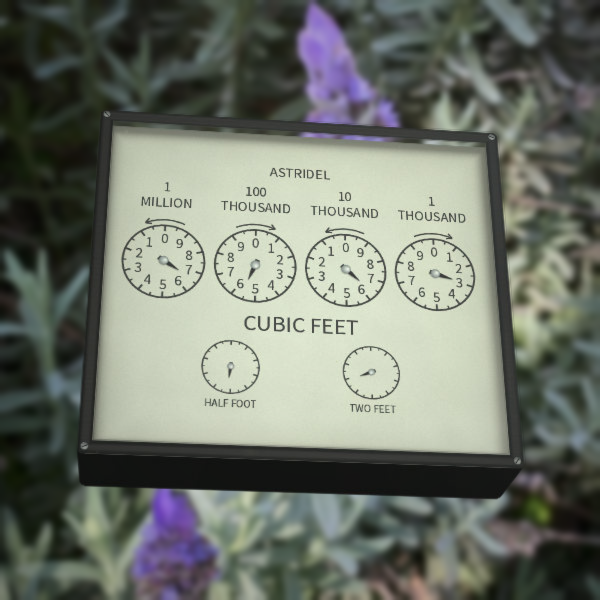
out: 656300 ft³
